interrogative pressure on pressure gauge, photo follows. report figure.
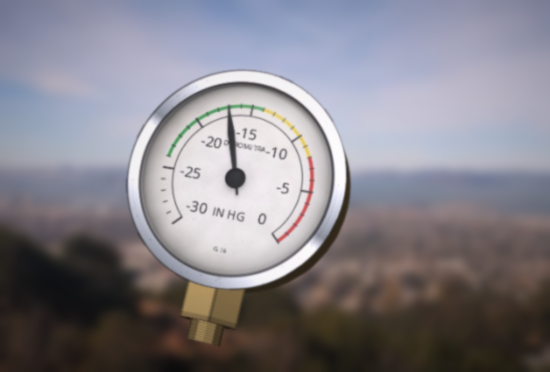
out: -17 inHg
